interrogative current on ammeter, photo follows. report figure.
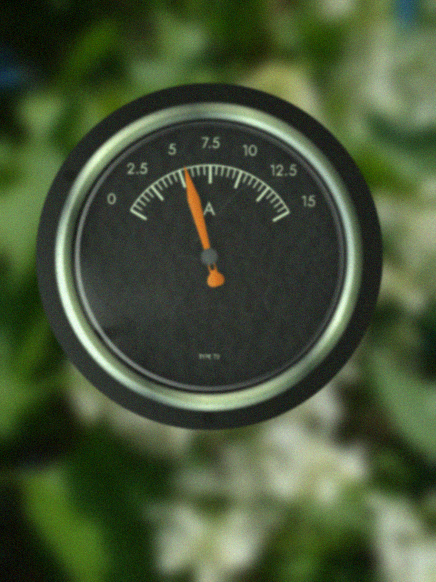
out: 5.5 A
